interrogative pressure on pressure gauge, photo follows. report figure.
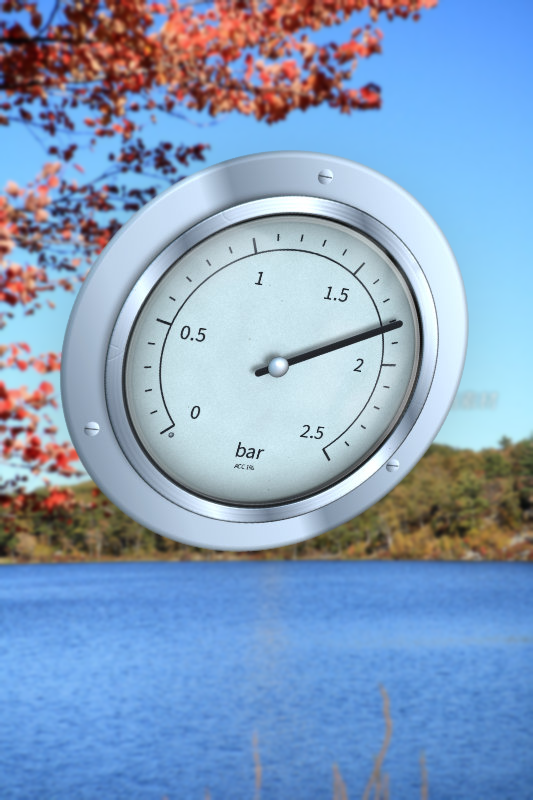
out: 1.8 bar
